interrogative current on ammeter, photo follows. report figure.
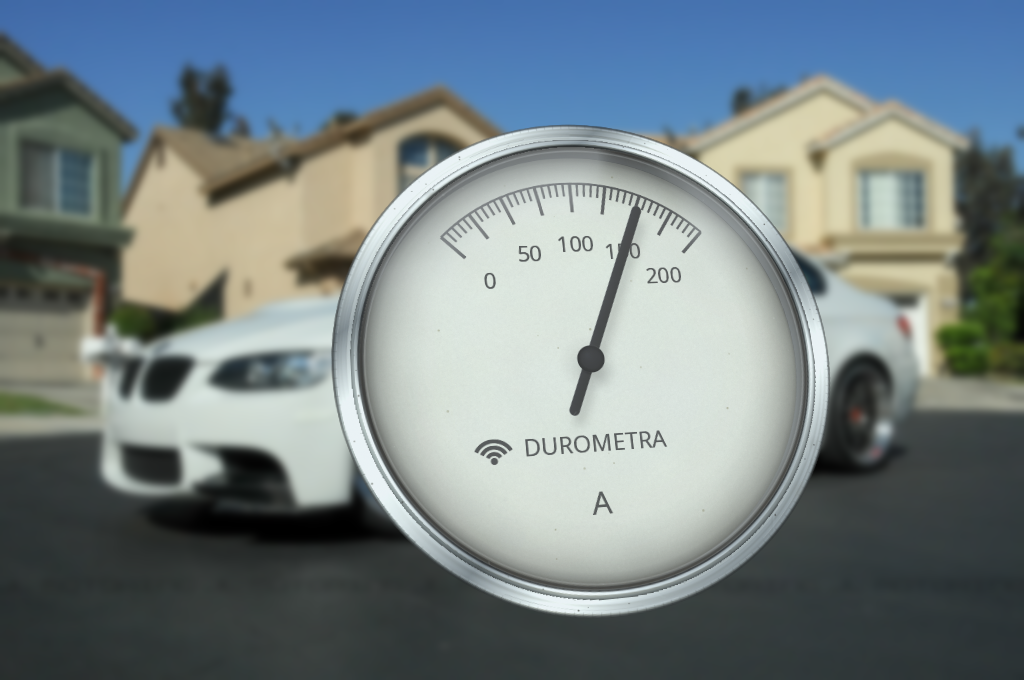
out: 150 A
